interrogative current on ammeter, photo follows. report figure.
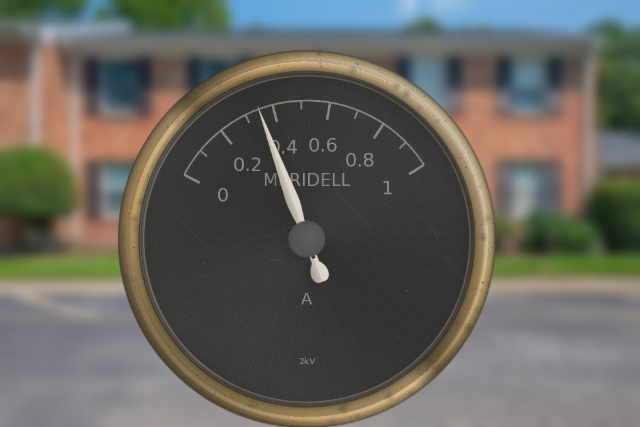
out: 0.35 A
